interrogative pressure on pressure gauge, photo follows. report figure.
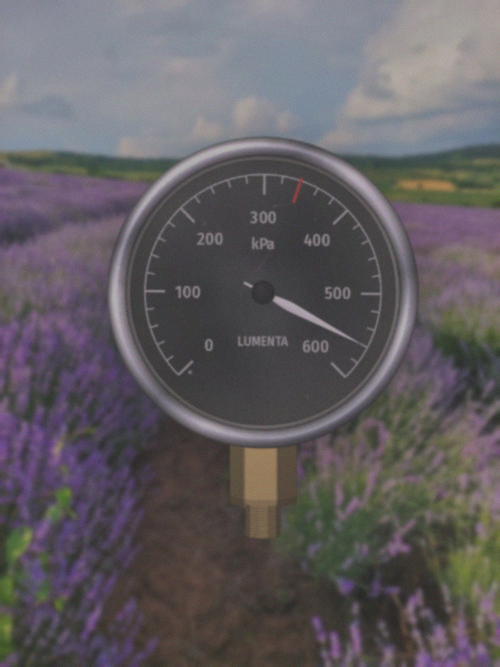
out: 560 kPa
